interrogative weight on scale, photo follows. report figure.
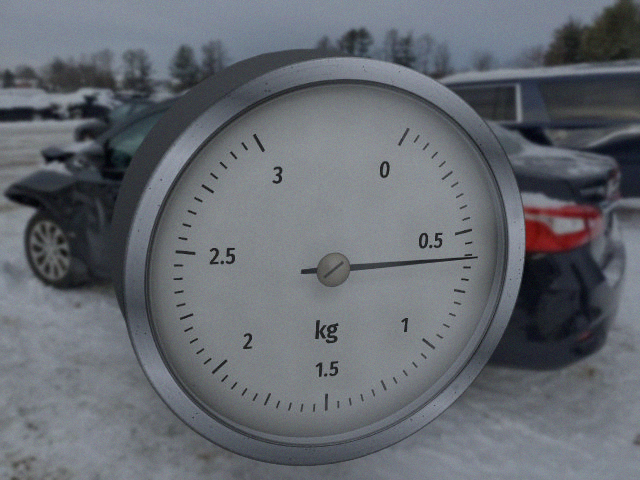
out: 0.6 kg
